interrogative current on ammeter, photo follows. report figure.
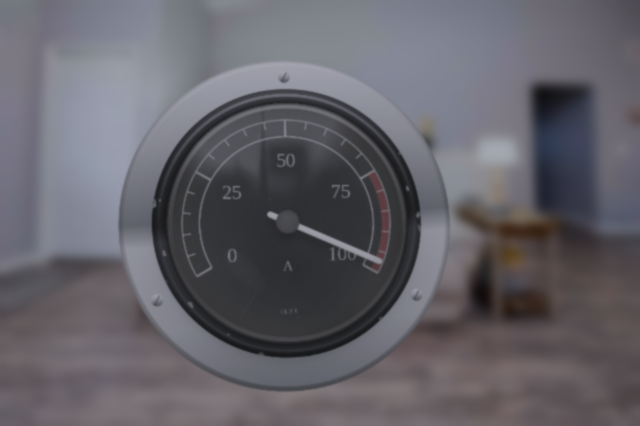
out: 97.5 A
